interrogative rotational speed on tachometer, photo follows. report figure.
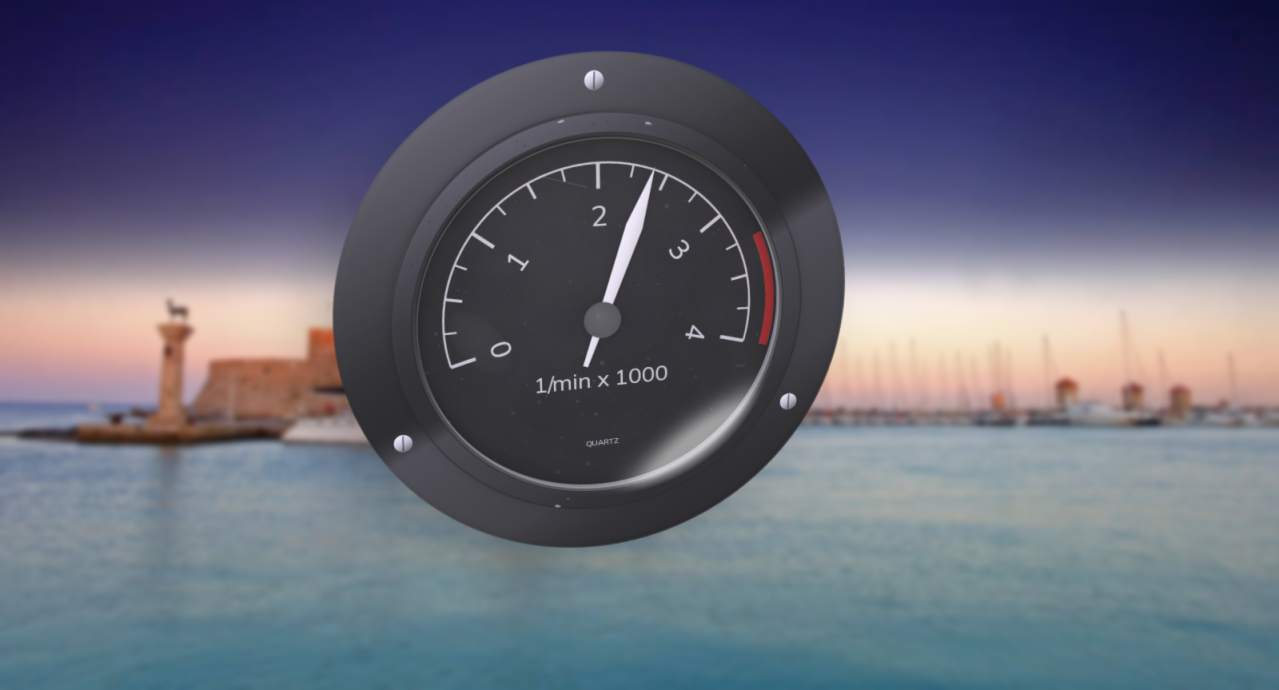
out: 2375 rpm
